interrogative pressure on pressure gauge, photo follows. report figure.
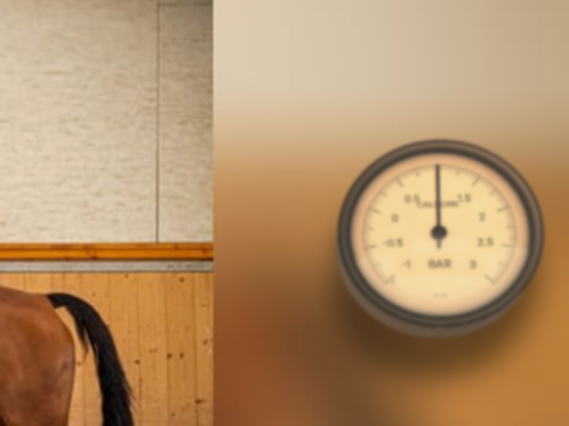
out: 1 bar
